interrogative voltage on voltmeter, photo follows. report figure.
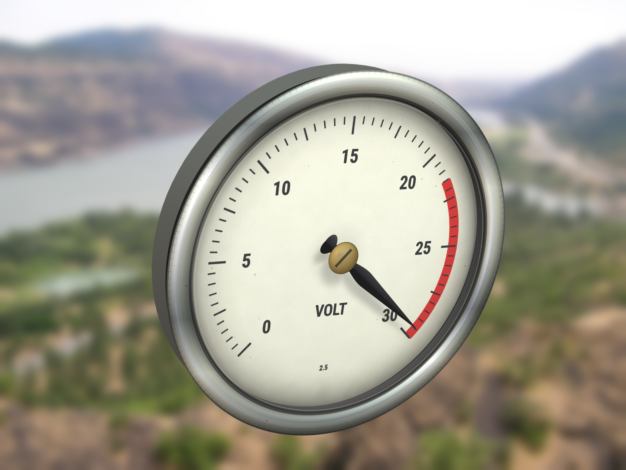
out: 29.5 V
